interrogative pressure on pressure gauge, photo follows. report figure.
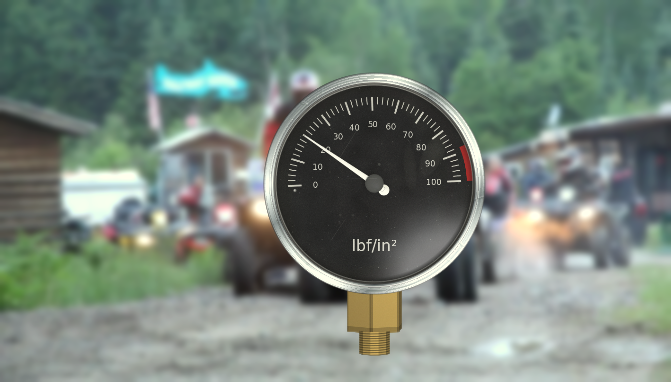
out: 20 psi
